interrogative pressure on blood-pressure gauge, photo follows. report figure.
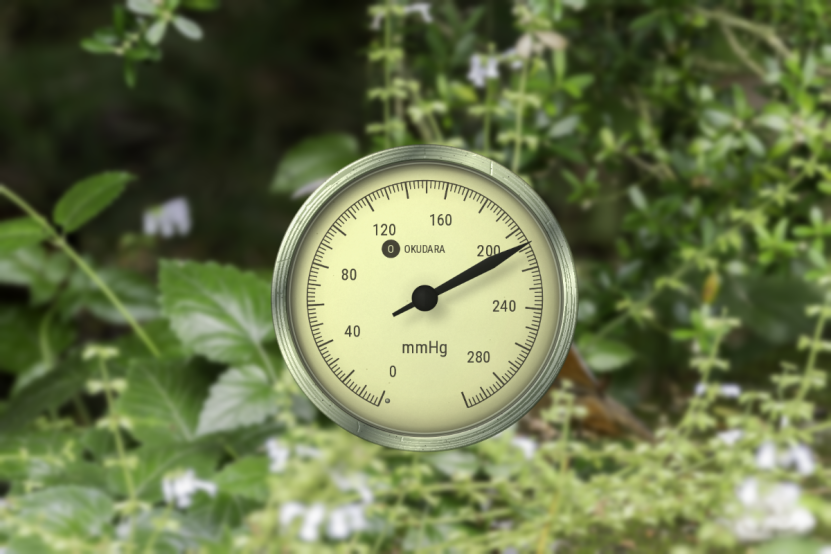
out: 208 mmHg
